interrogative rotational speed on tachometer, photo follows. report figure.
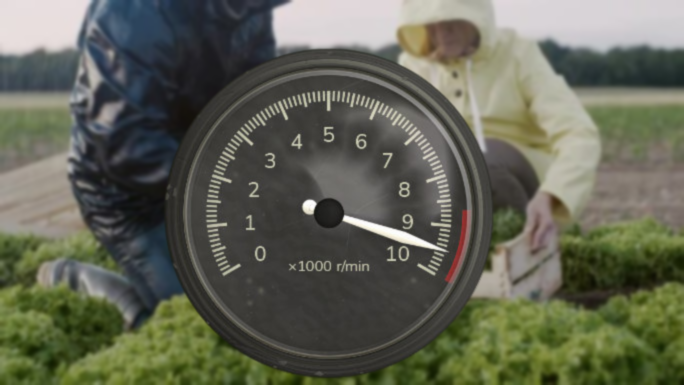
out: 9500 rpm
